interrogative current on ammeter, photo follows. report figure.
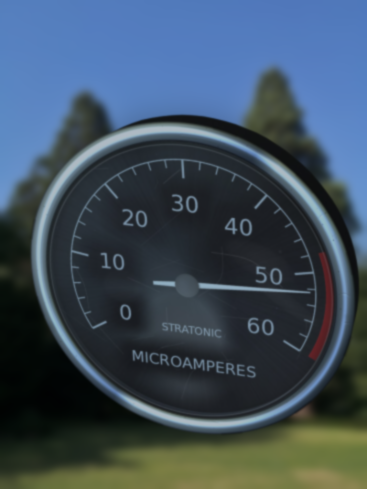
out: 52 µA
